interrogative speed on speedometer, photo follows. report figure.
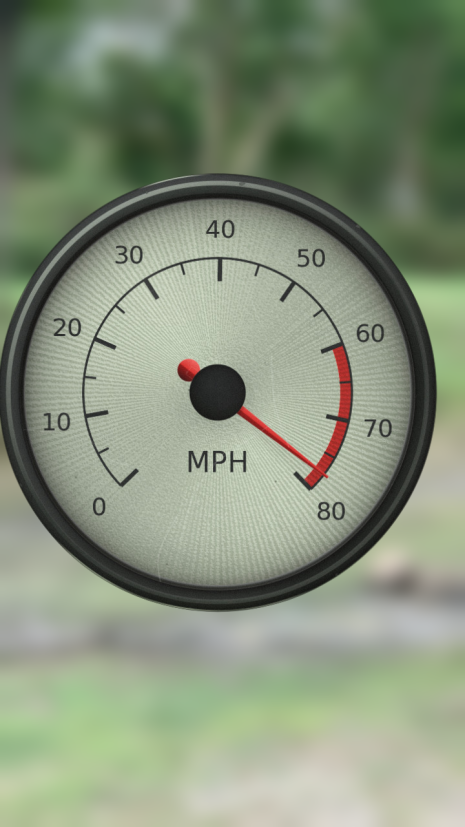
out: 77.5 mph
